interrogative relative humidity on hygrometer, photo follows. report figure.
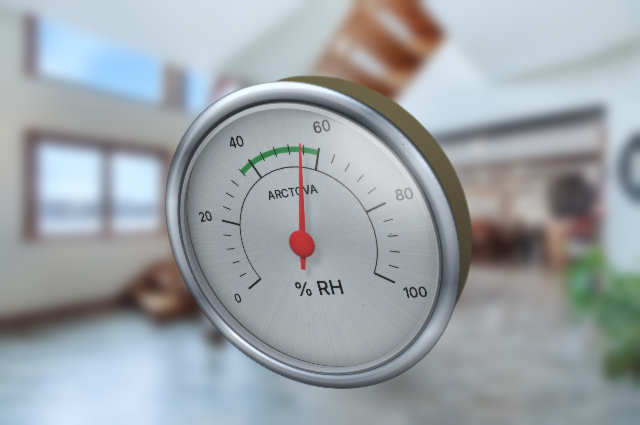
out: 56 %
